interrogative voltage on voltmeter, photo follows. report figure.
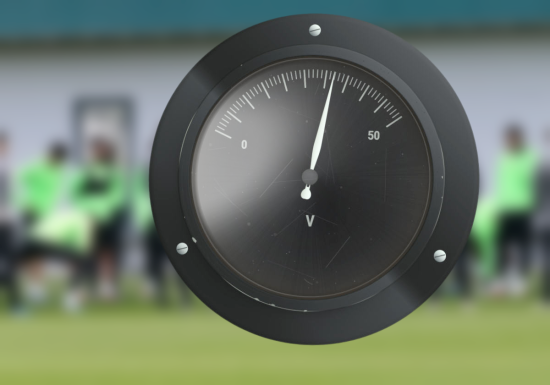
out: 32 V
